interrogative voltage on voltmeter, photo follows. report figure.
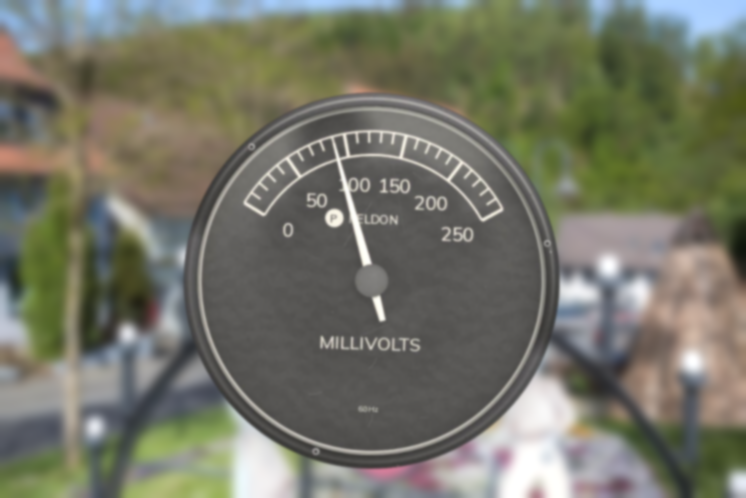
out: 90 mV
